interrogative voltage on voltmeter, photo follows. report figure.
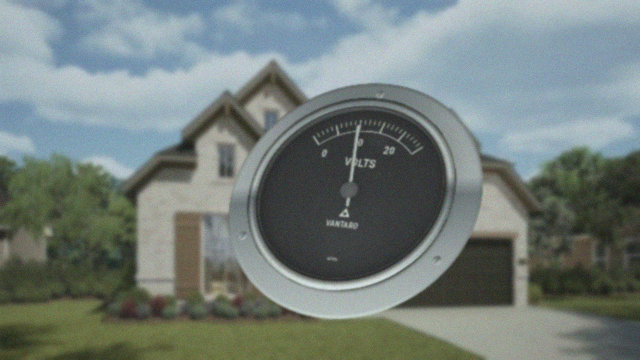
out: 10 V
